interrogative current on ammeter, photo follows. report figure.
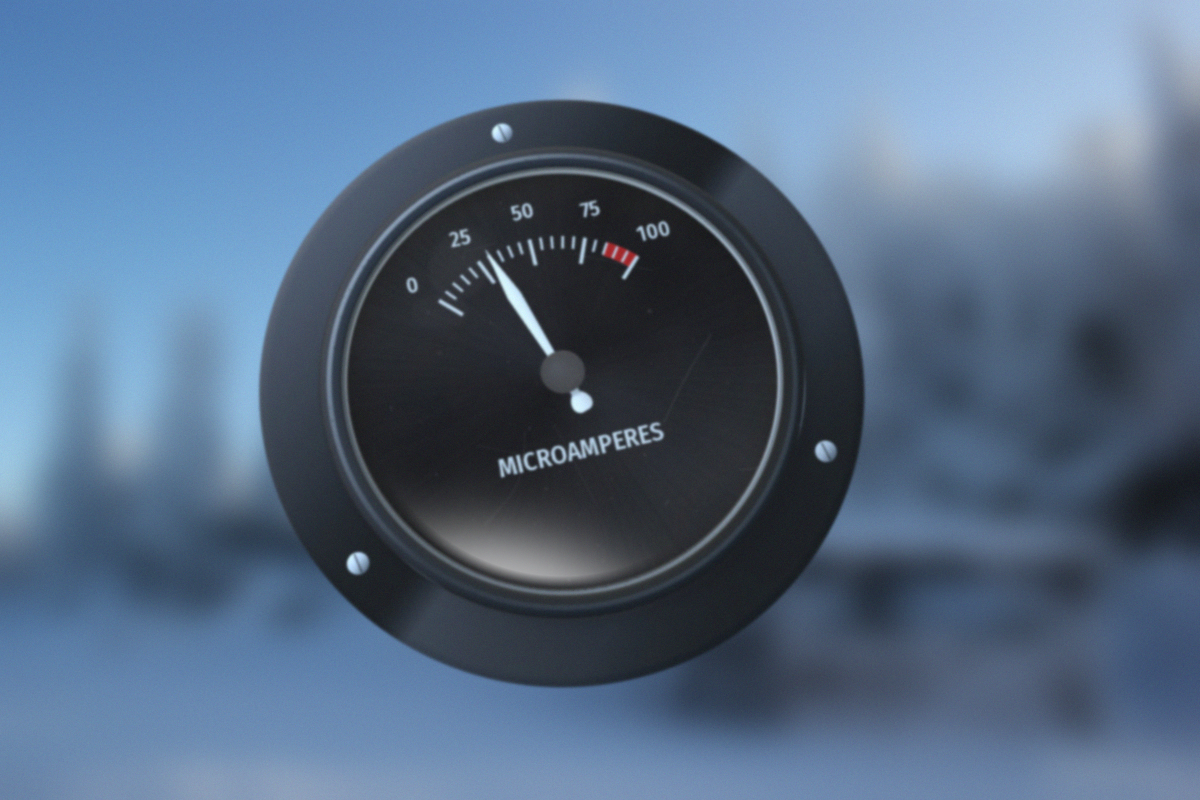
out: 30 µA
